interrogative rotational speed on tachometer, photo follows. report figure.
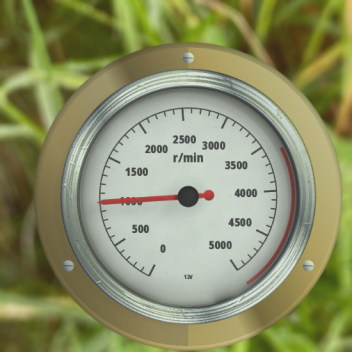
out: 1000 rpm
